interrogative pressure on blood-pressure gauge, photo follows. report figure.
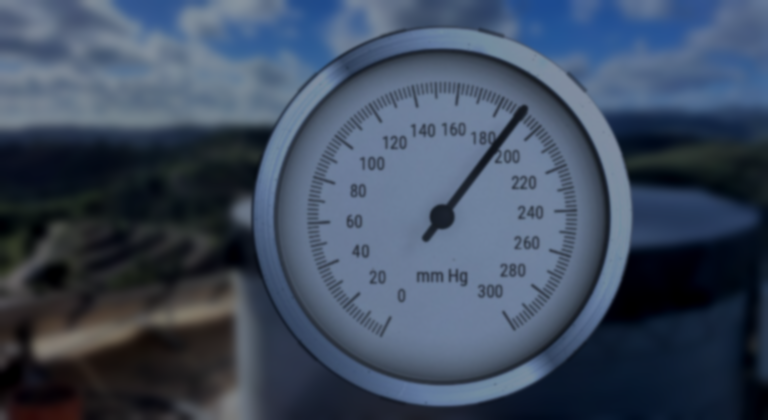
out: 190 mmHg
